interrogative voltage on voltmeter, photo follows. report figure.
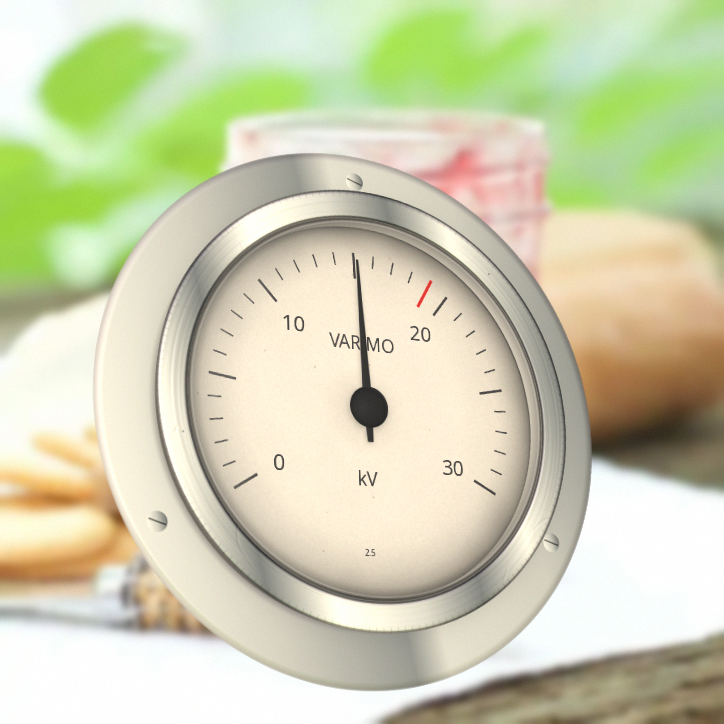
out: 15 kV
